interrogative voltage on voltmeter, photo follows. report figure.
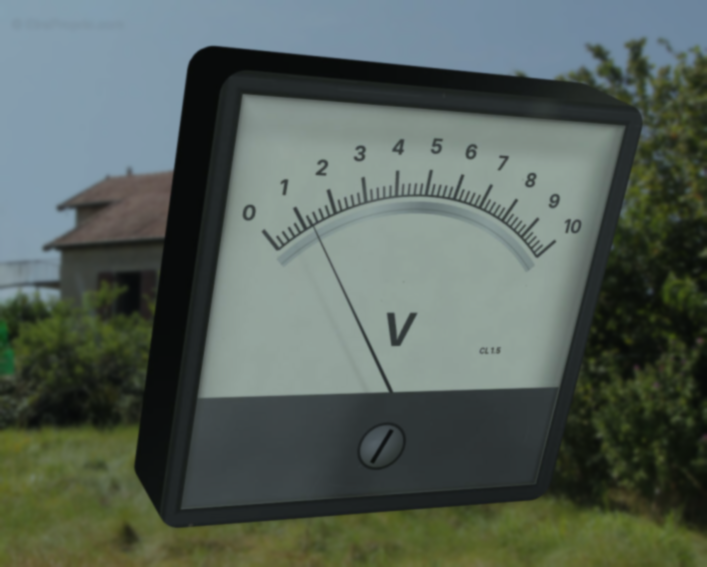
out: 1.2 V
